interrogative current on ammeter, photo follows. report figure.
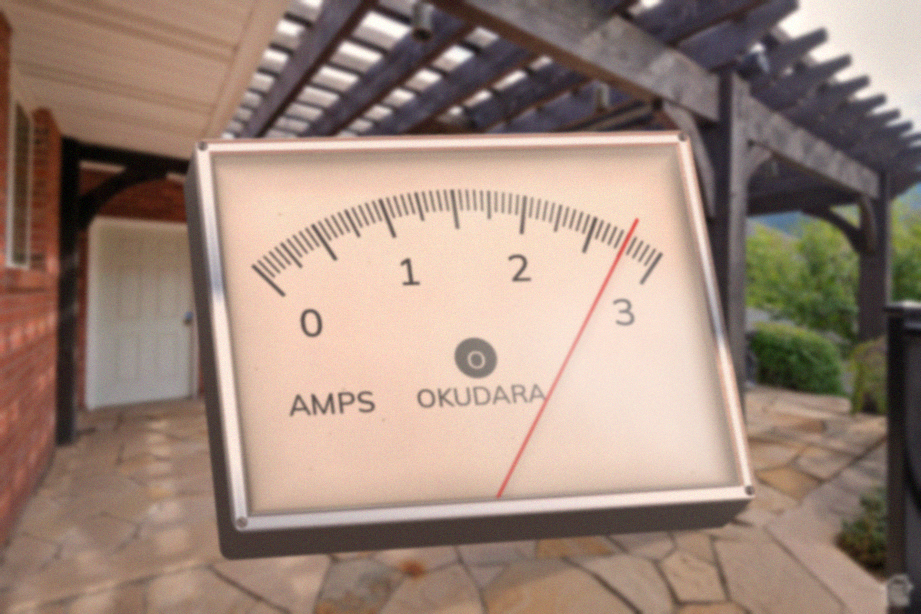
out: 2.75 A
